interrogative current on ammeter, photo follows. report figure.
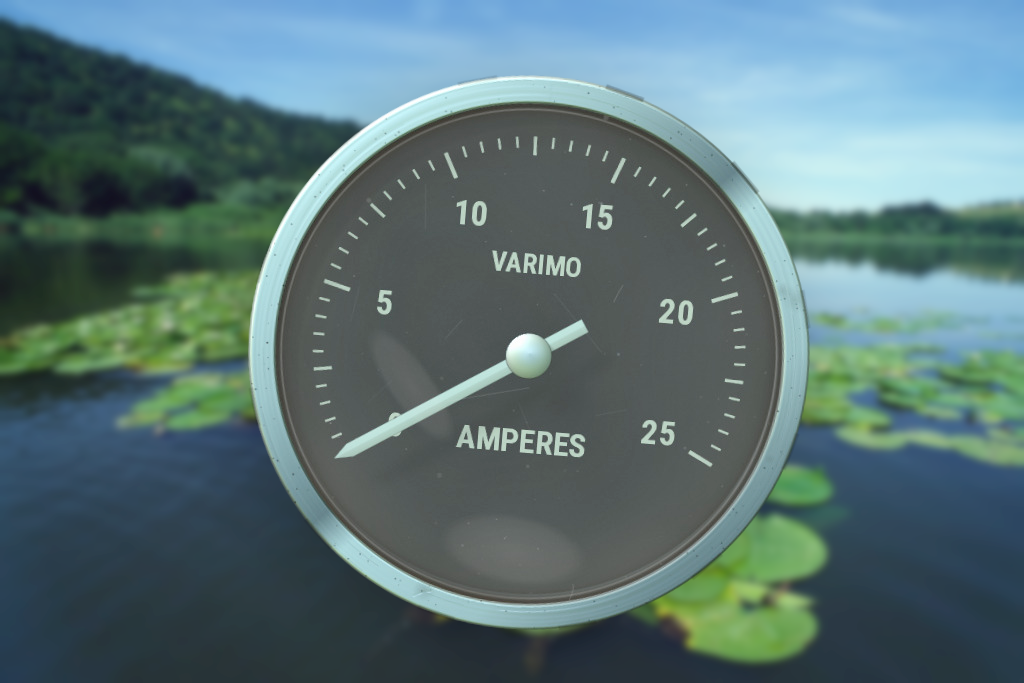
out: 0 A
